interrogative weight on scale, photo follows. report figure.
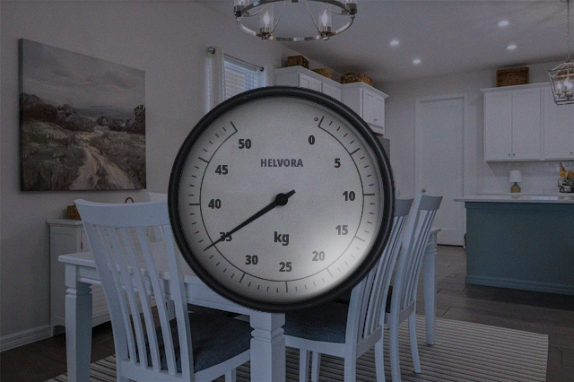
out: 35 kg
